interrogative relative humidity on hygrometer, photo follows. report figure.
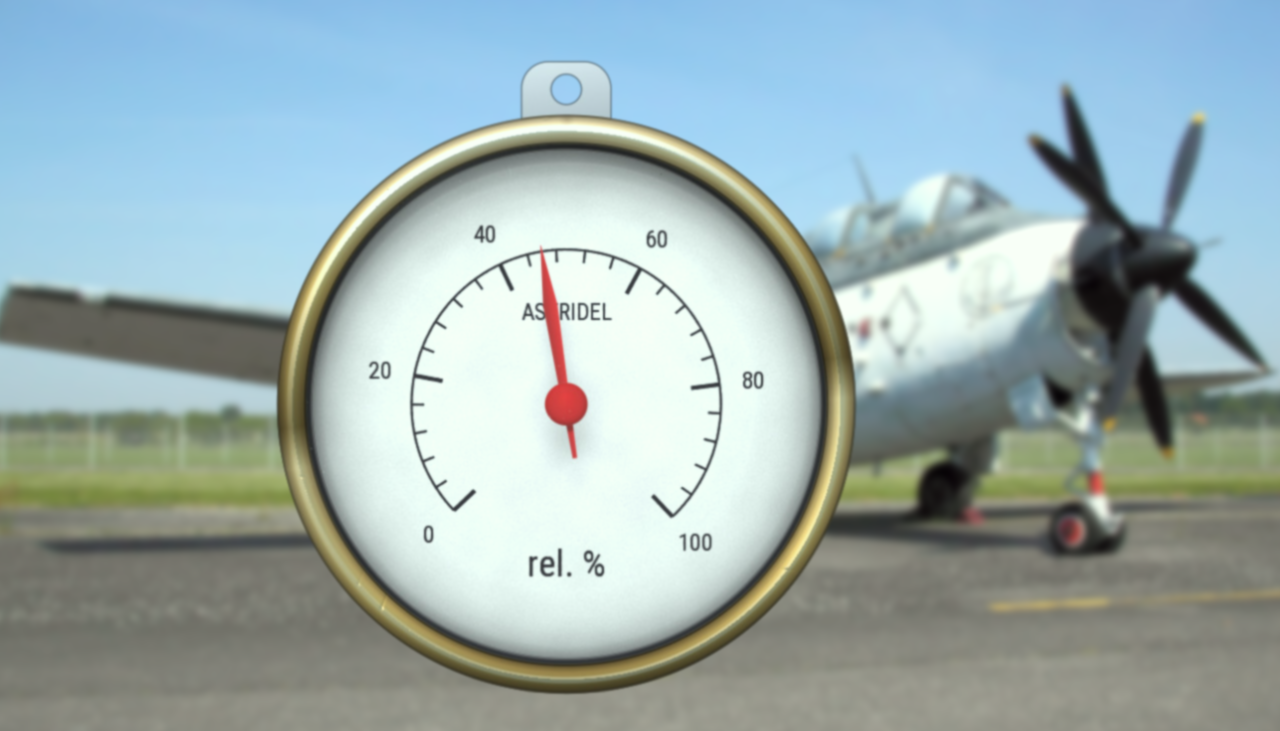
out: 46 %
